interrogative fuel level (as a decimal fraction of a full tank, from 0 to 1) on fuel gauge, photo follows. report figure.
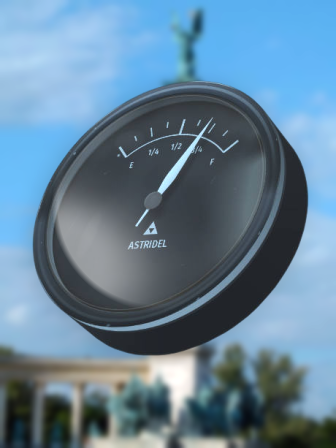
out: 0.75
